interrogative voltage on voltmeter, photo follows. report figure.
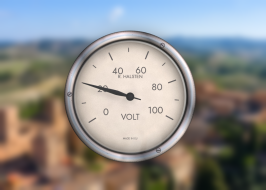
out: 20 V
